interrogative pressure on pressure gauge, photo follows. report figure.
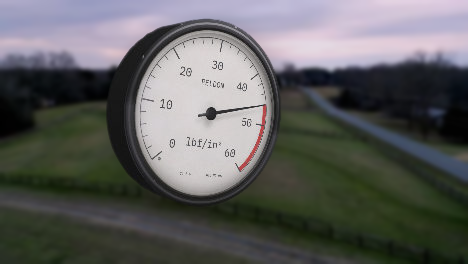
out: 46 psi
